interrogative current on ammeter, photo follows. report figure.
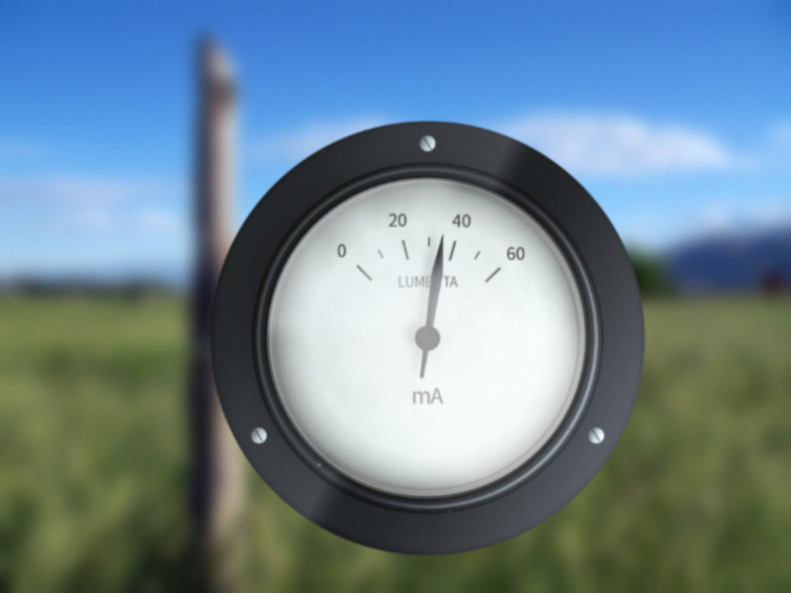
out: 35 mA
